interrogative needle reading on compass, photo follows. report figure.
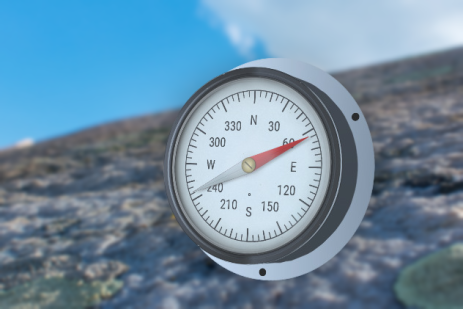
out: 65 °
